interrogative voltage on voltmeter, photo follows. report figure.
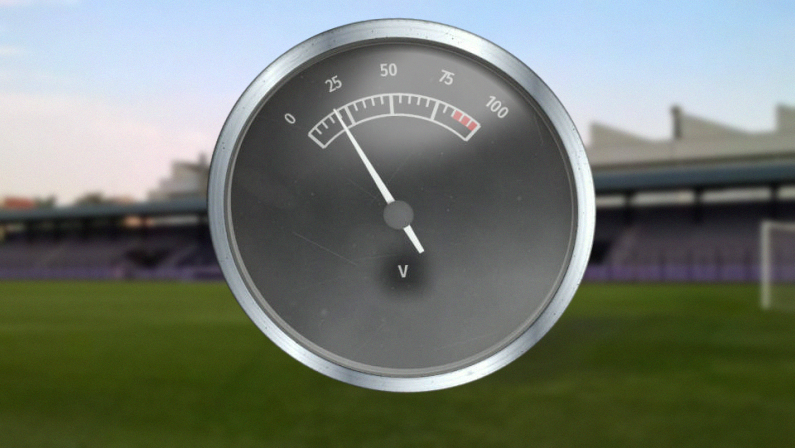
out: 20 V
